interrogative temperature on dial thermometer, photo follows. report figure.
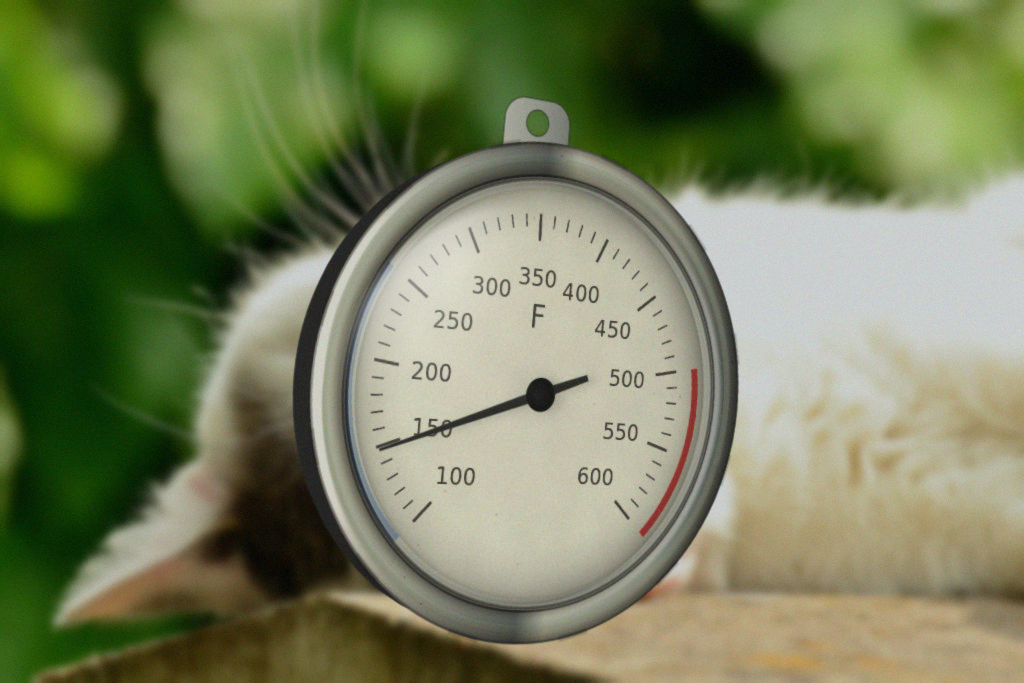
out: 150 °F
